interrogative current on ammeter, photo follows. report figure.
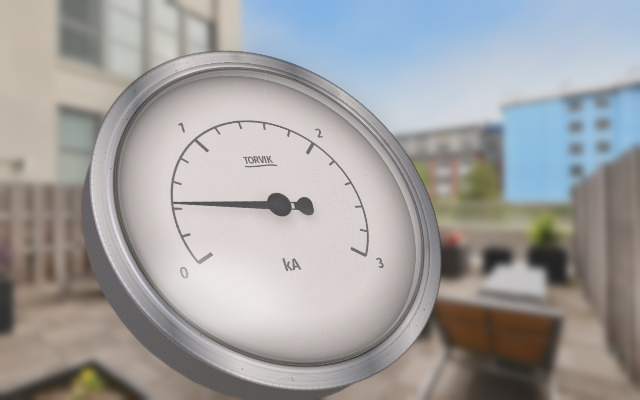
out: 0.4 kA
